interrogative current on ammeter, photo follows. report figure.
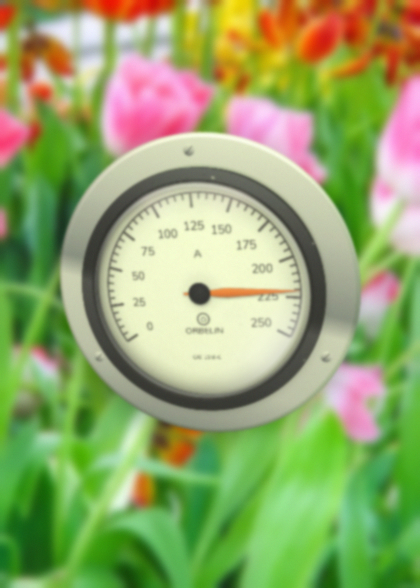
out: 220 A
